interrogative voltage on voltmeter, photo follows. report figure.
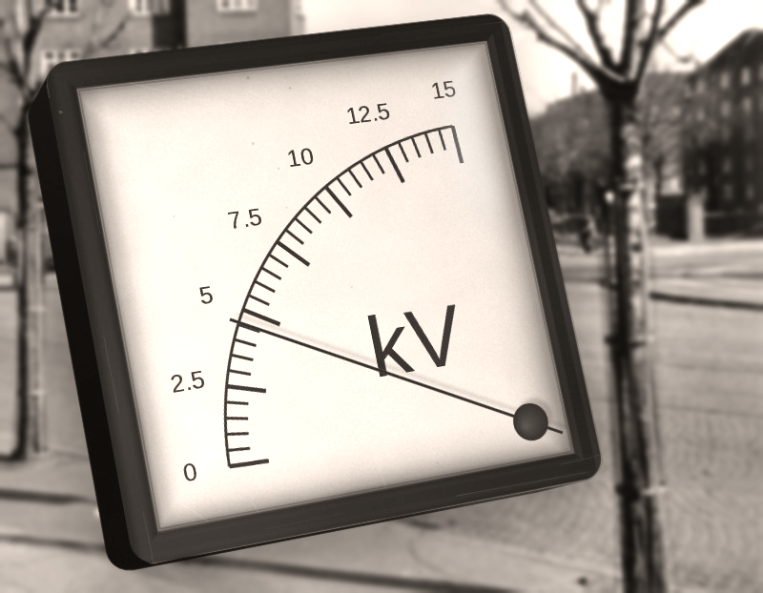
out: 4.5 kV
